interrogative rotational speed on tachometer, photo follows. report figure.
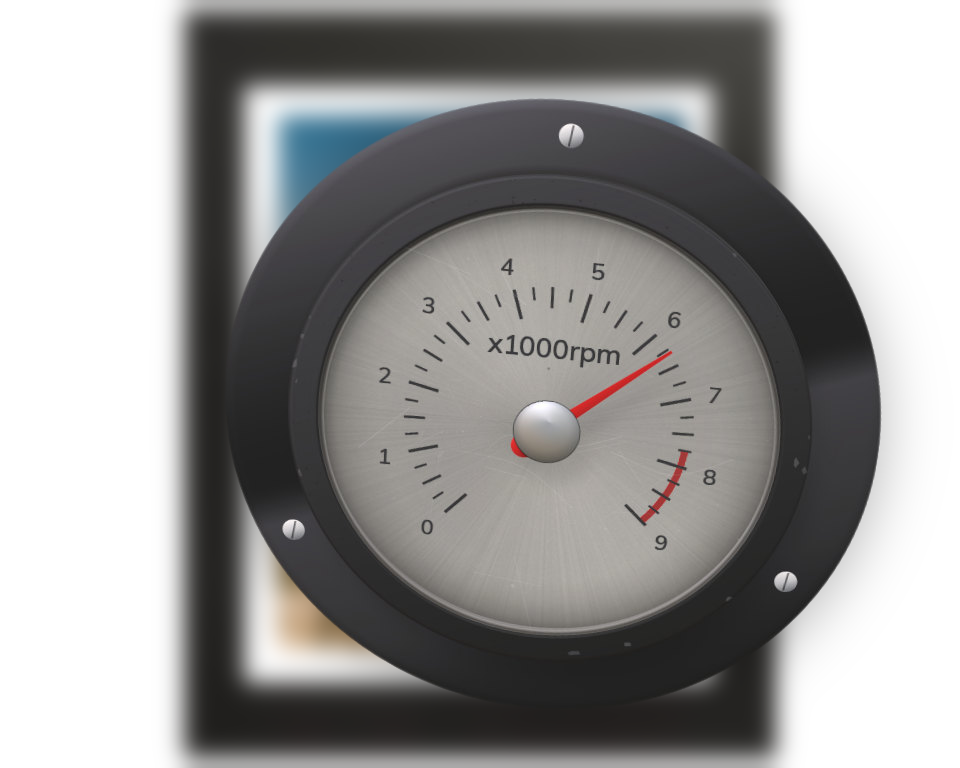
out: 6250 rpm
